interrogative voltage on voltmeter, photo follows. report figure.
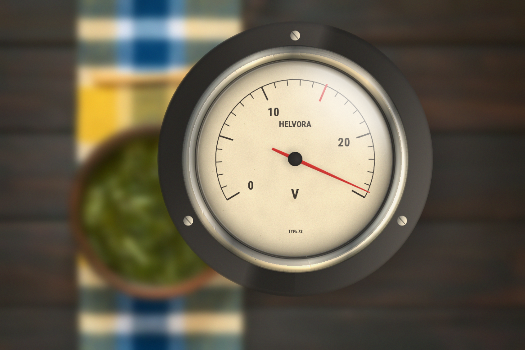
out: 24.5 V
